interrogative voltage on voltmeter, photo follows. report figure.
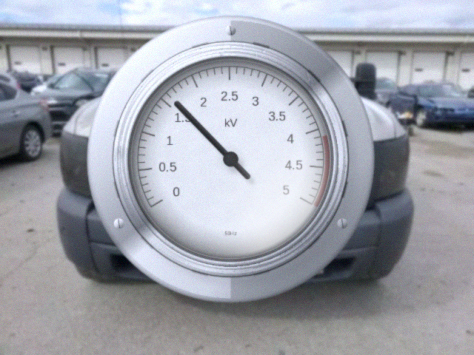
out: 1.6 kV
